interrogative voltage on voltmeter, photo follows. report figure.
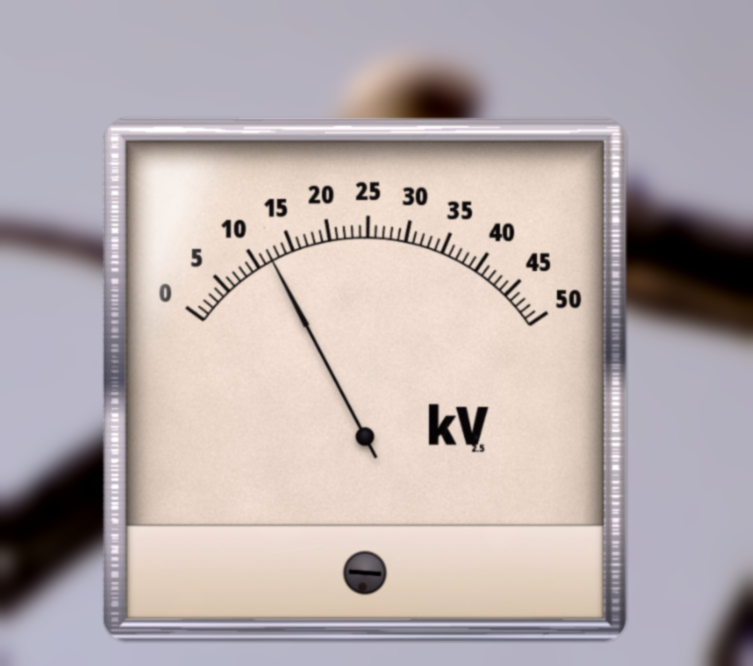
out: 12 kV
